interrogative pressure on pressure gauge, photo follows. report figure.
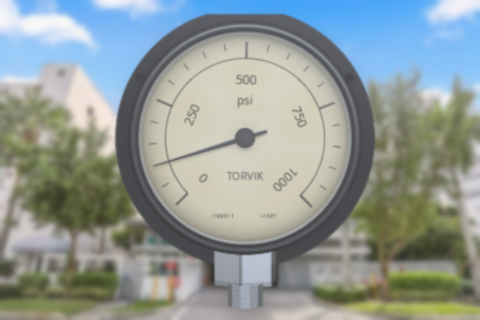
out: 100 psi
